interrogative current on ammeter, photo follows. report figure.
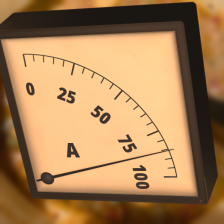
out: 85 A
